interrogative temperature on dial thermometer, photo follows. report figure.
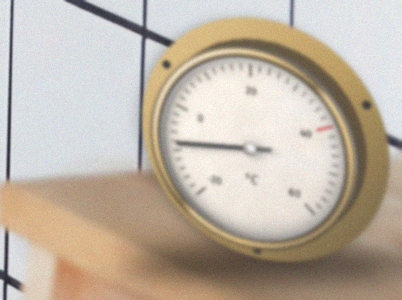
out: -8 °C
